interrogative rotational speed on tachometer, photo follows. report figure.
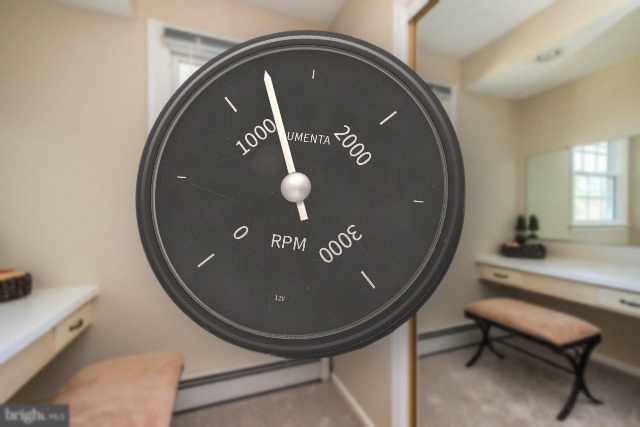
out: 1250 rpm
